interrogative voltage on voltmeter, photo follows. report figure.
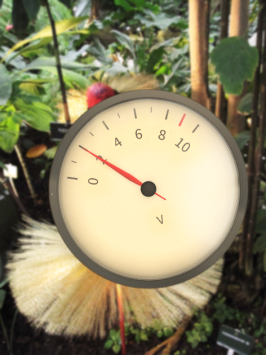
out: 2 V
